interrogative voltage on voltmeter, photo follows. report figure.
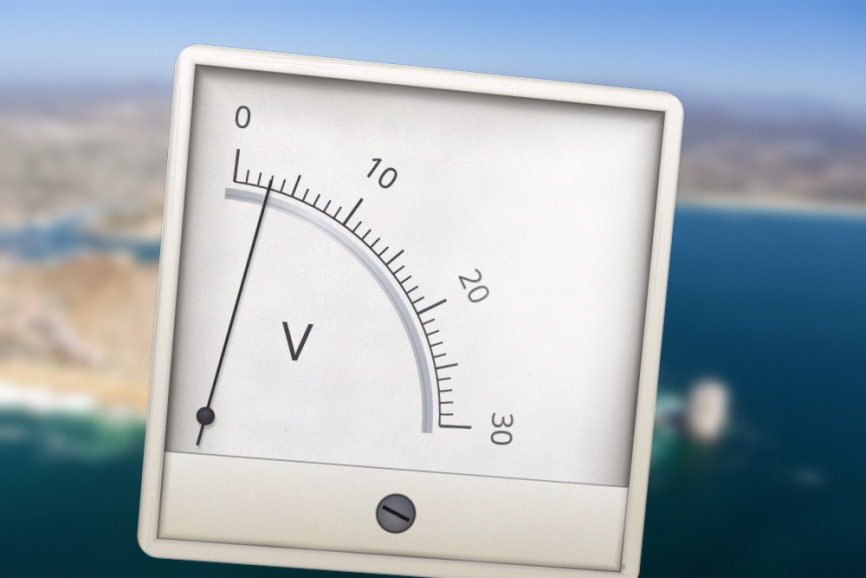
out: 3 V
